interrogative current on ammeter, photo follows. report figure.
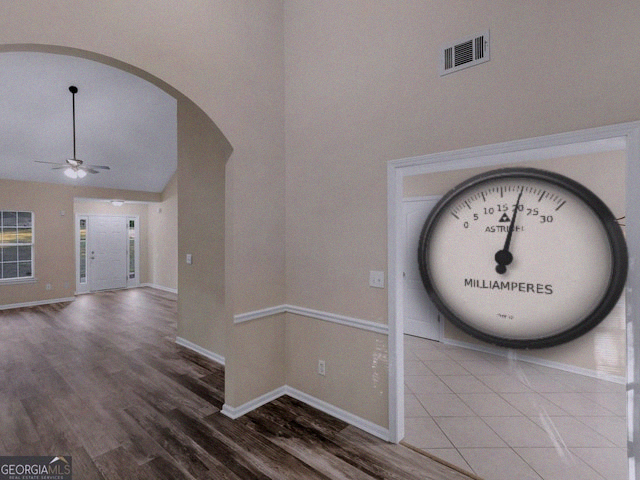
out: 20 mA
